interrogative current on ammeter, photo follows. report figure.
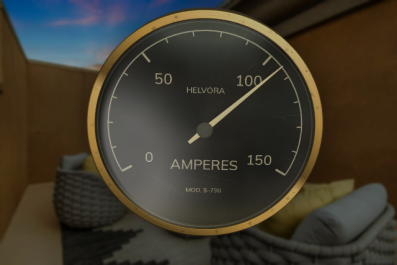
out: 105 A
